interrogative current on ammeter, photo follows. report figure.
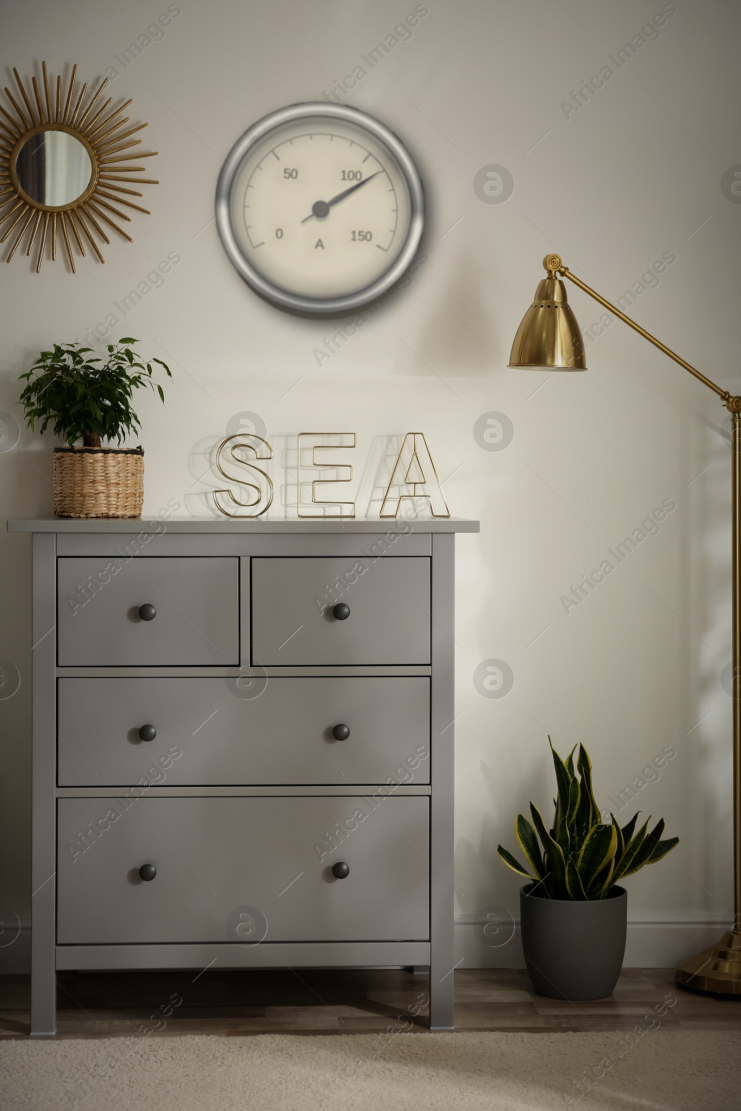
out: 110 A
